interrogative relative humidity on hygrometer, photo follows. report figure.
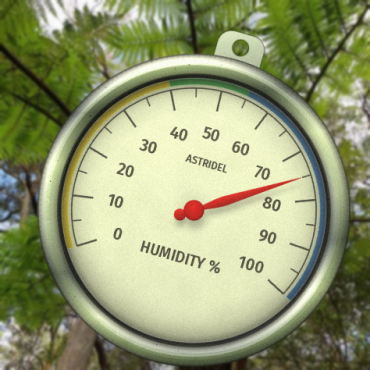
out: 75 %
